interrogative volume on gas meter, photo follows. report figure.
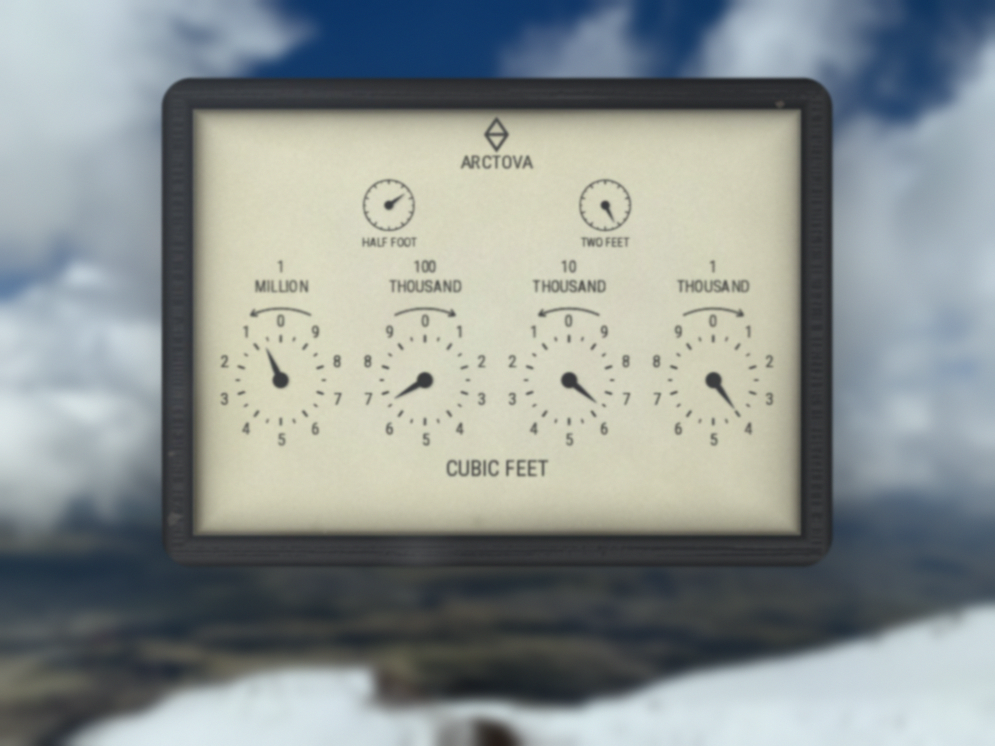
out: 66400 ft³
